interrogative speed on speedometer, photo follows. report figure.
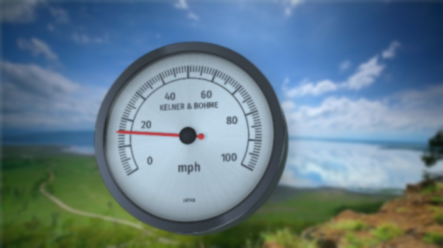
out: 15 mph
